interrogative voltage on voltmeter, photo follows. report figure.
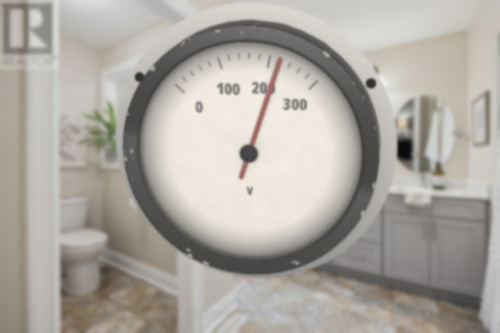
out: 220 V
